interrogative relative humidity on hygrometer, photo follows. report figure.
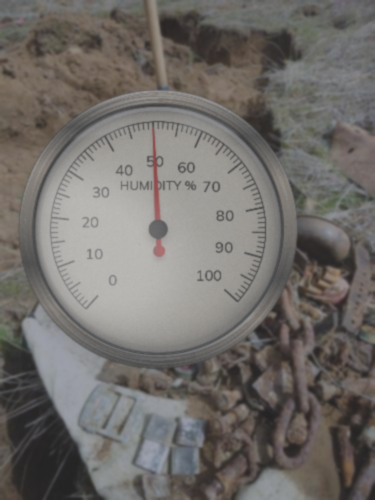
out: 50 %
